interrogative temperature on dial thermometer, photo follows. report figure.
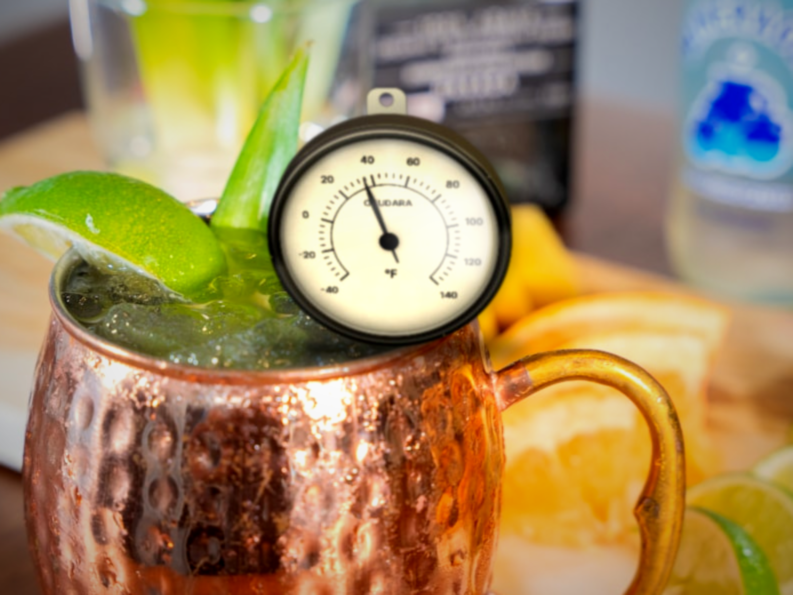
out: 36 °F
